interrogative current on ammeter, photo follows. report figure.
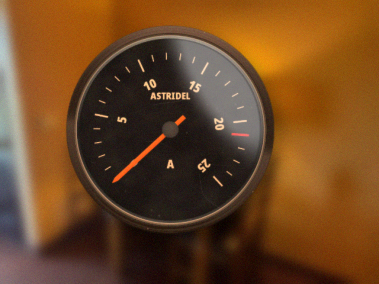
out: 0 A
